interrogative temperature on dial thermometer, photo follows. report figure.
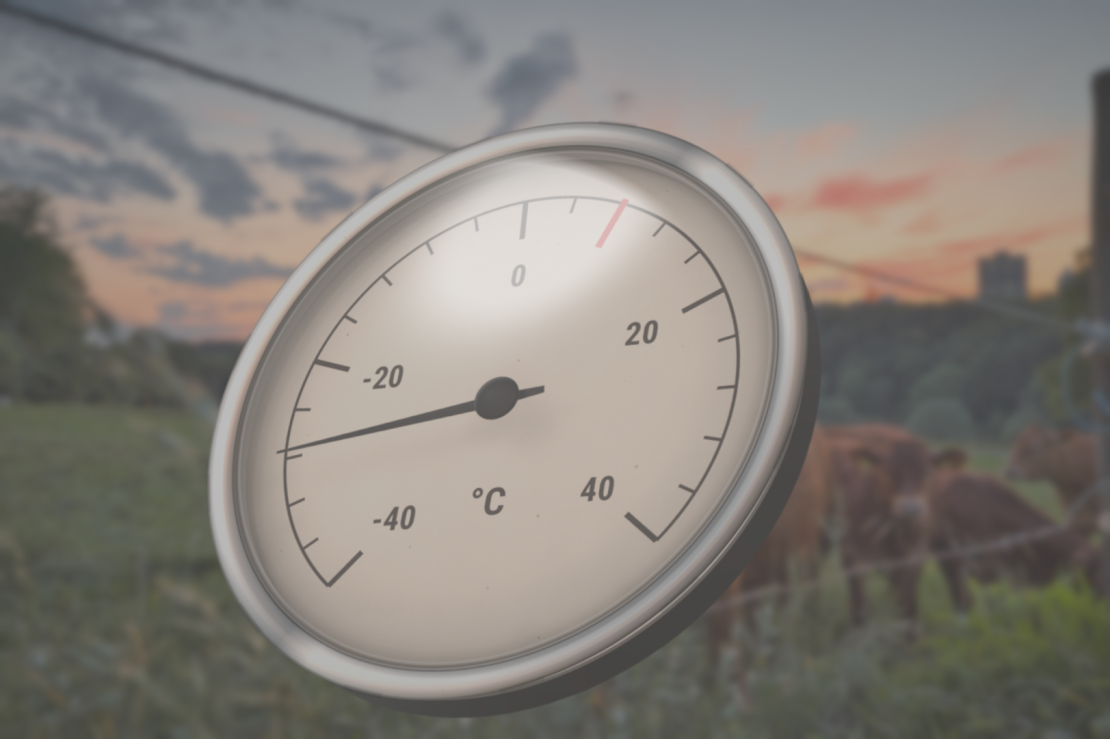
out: -28 °C
